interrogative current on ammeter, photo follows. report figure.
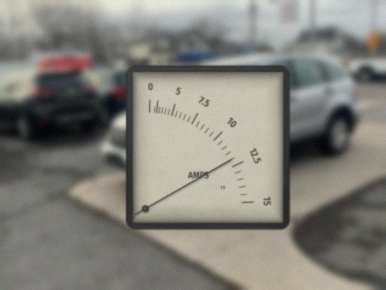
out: 12 A
